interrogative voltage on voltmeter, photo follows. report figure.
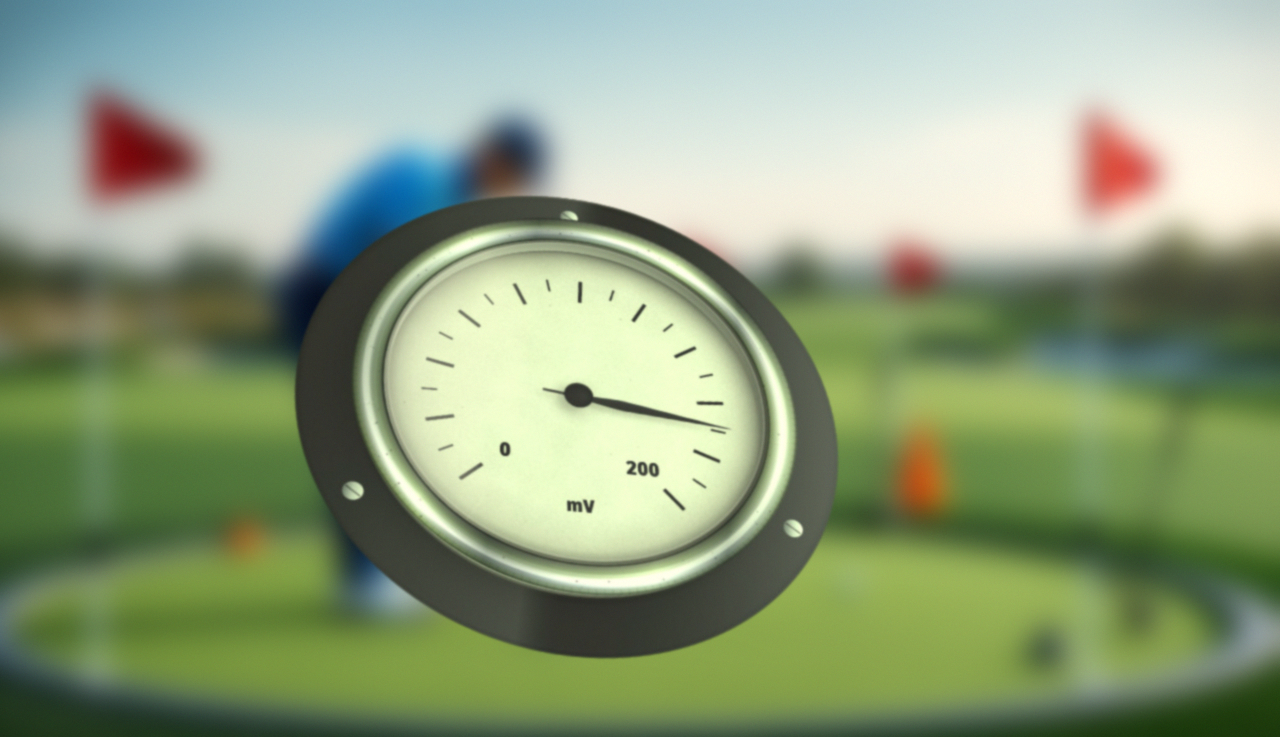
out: 170 mV
